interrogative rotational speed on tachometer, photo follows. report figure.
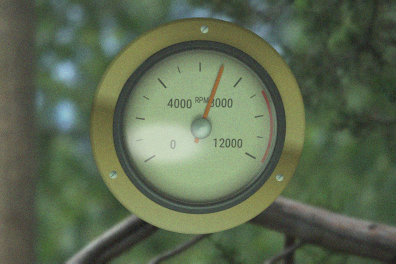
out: 7000 rpm
